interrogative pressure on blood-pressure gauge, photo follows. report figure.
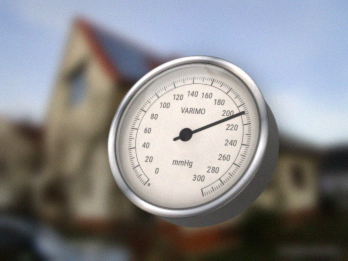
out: 210 mmHg
